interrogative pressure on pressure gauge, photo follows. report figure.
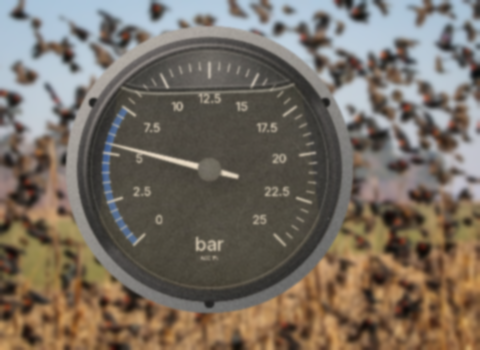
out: 5.5 bar
